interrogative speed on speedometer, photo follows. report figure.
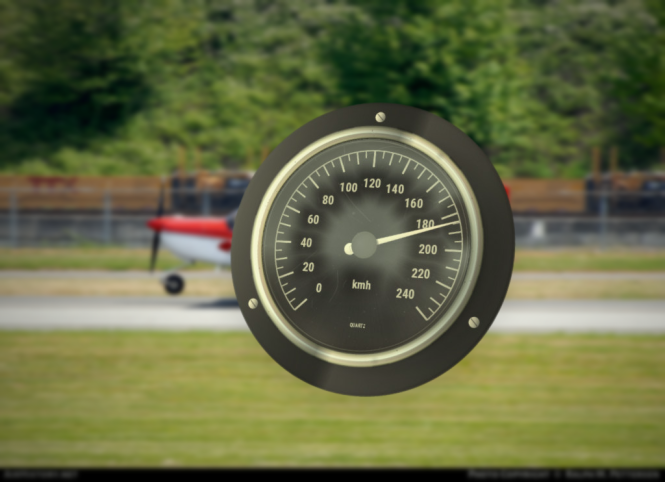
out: 185 km/h
